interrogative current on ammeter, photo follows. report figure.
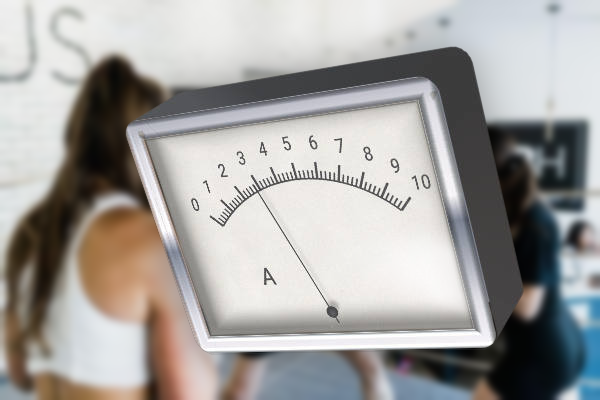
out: 3 A
